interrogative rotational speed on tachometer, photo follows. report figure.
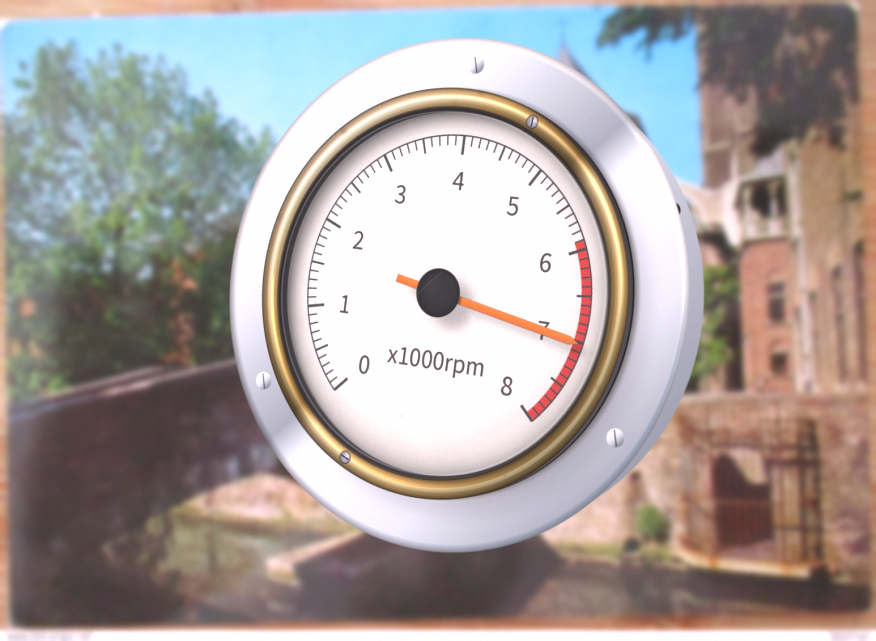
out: 7000 rpm
